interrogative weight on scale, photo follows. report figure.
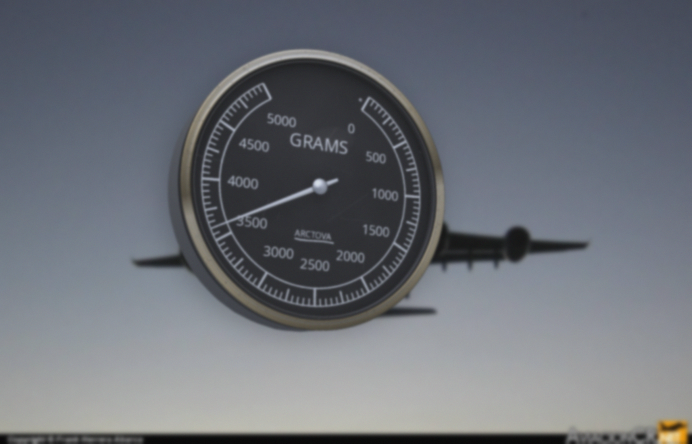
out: 3600 g
